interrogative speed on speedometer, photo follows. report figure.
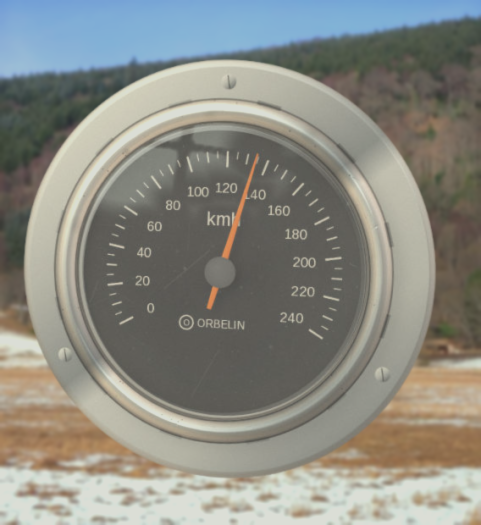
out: 135 km/h
